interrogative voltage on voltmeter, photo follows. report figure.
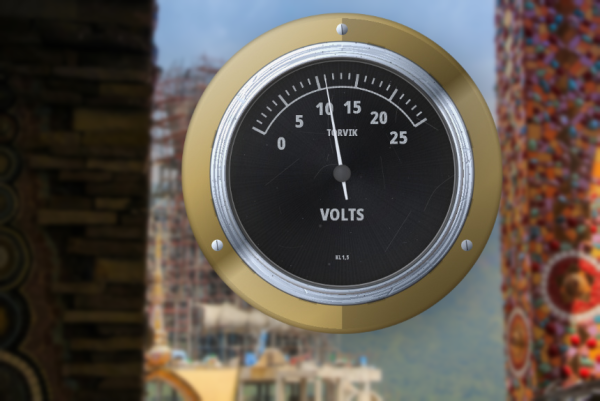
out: 11 V
